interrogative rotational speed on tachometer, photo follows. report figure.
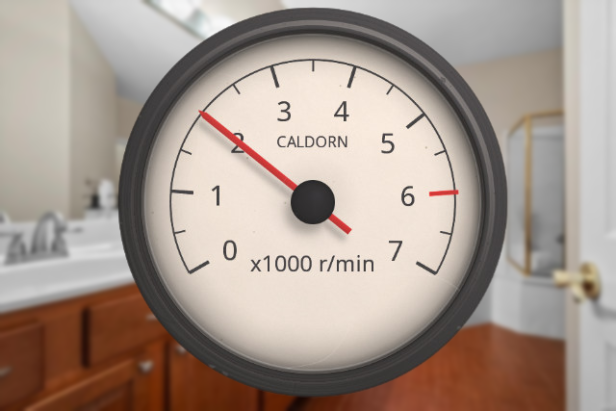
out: 2000 rpm
